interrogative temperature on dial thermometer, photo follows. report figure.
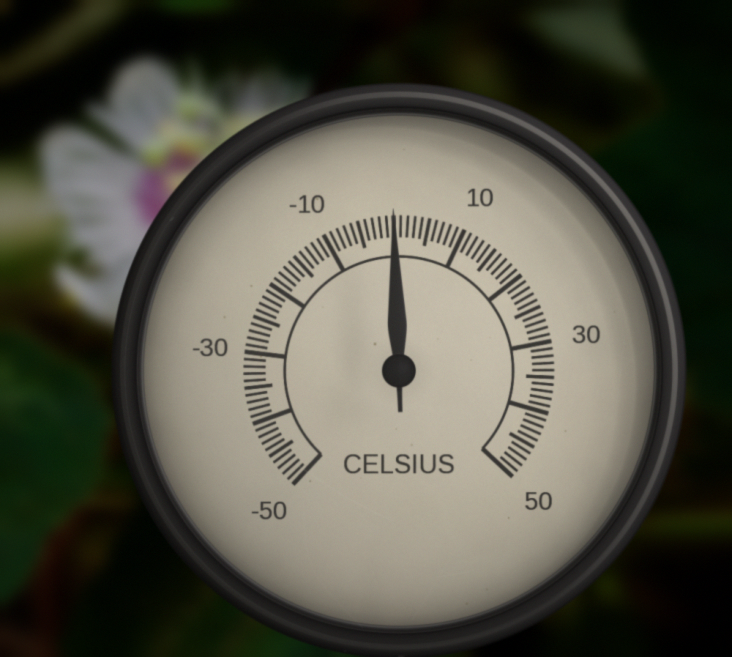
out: 0 °C
